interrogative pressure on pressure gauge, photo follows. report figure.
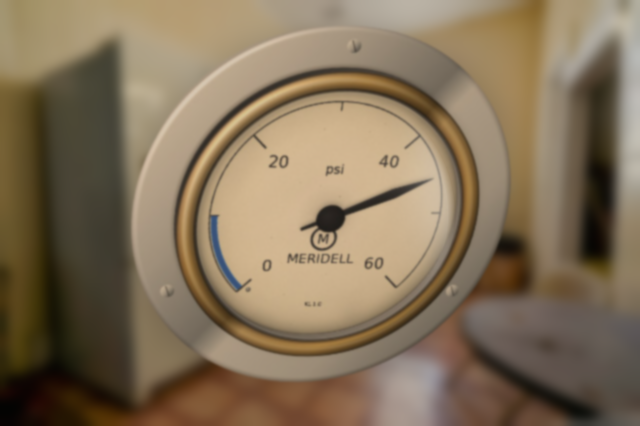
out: 45 psi
